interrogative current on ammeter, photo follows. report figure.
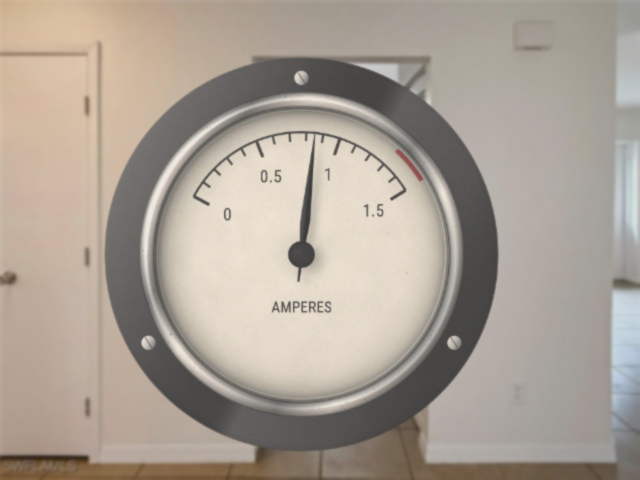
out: 0.85 A
